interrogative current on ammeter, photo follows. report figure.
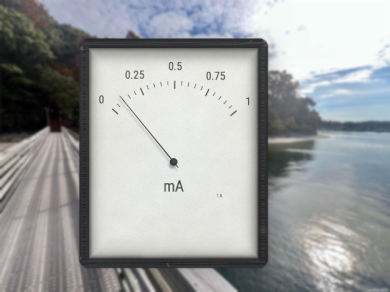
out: 0.1 mA
